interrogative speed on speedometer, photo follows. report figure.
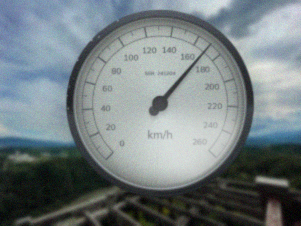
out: 170 km/h
